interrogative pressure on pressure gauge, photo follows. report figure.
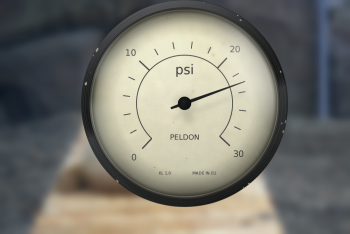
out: 23 psi
